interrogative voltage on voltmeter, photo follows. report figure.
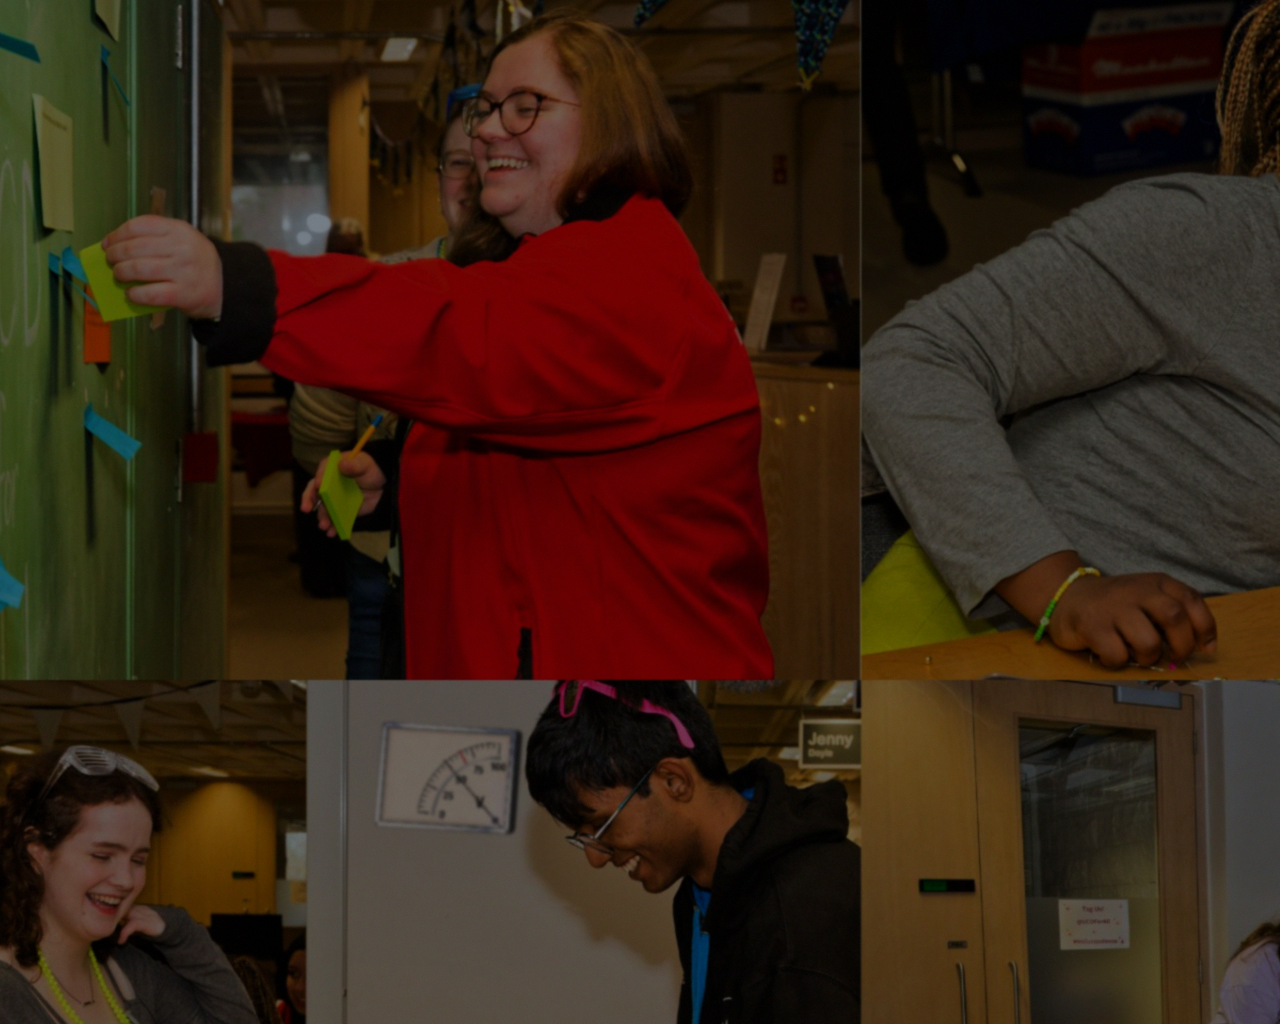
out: 50 V
